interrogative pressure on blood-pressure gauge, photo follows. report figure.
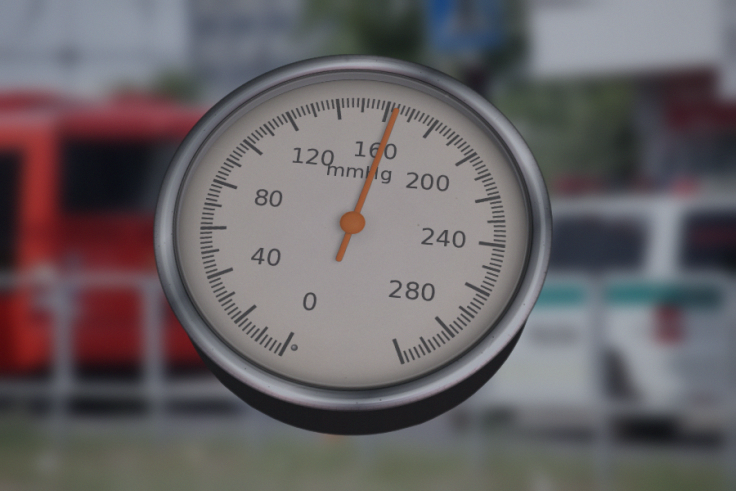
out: 164 mmHg
